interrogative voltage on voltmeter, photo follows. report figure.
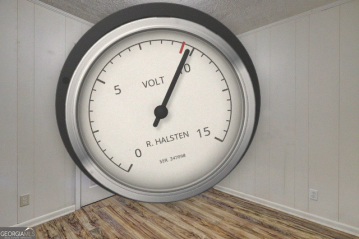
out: 9.75 V
